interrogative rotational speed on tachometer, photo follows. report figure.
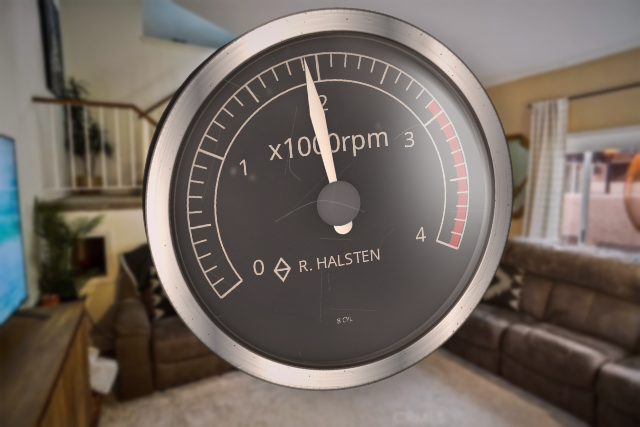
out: 1900 rpm
